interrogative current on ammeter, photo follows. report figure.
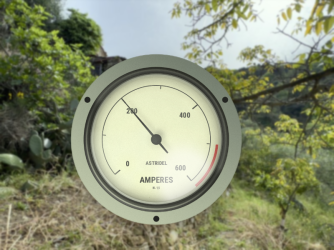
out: 200 A
